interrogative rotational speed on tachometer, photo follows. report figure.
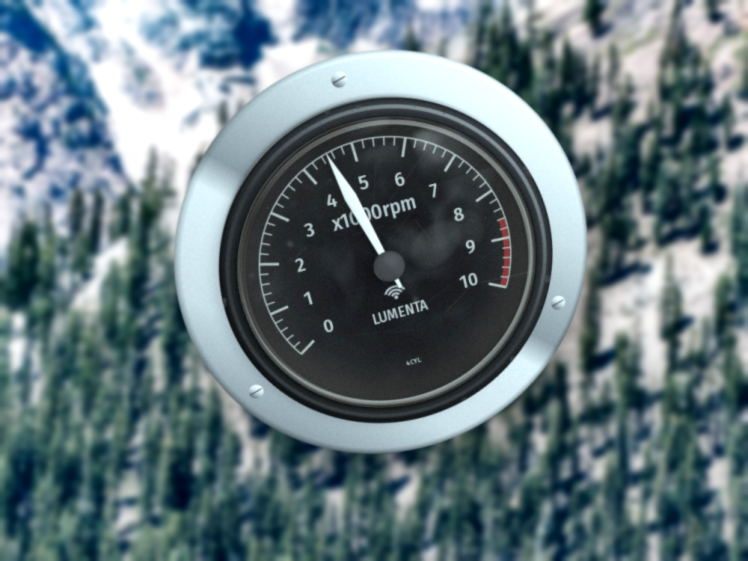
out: 4500 rpm
